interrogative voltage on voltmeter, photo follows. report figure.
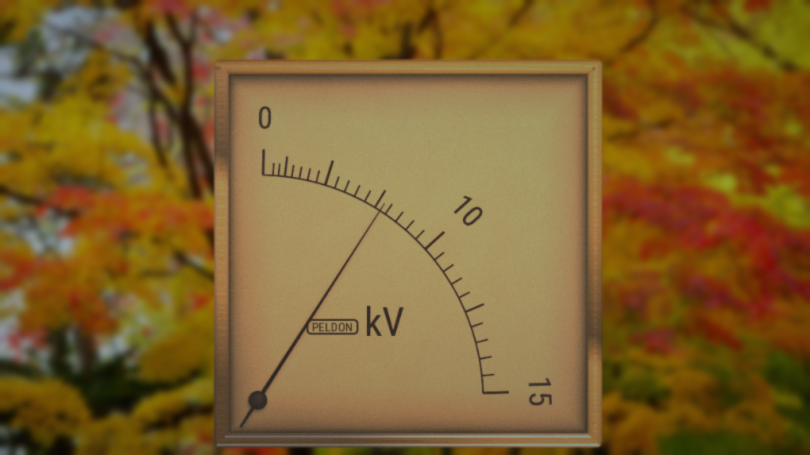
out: 7.75 kV
